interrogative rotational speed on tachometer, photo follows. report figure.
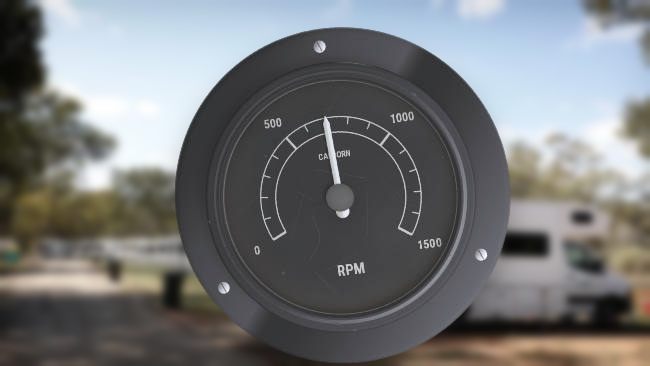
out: 700 rpm
